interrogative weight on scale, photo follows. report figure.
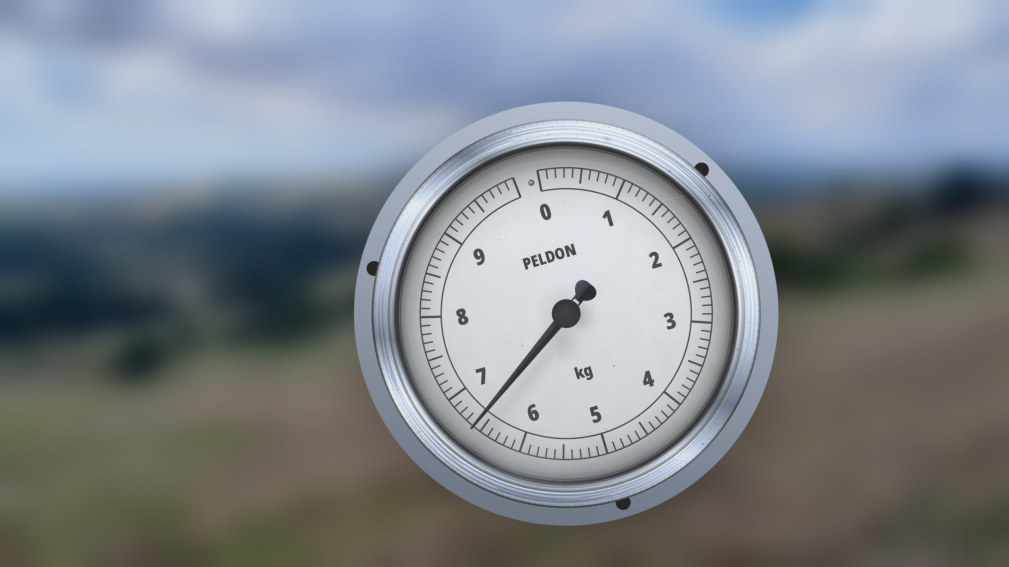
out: 6.6 kg
